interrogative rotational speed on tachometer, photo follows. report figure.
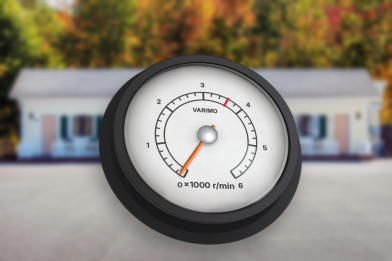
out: 100 rpm
